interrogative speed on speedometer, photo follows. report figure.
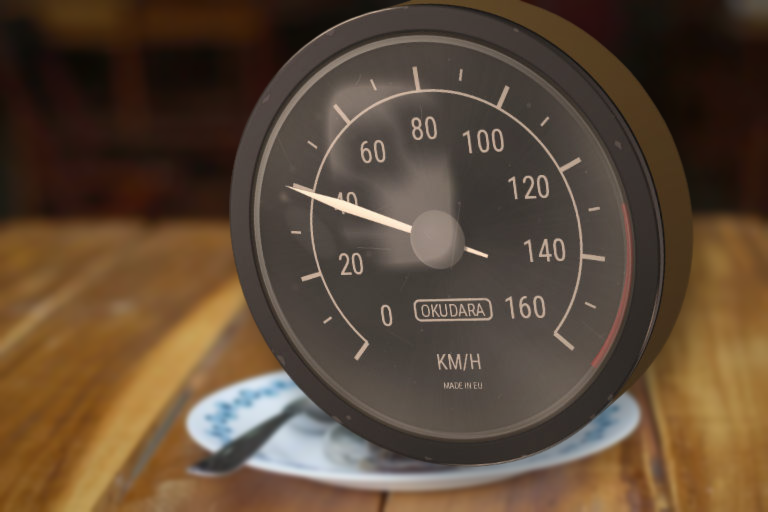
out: 40 km/h
